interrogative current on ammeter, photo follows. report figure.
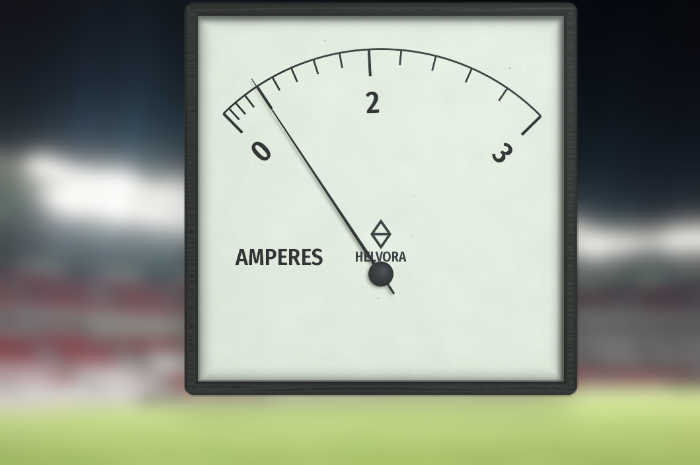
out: 1 A
